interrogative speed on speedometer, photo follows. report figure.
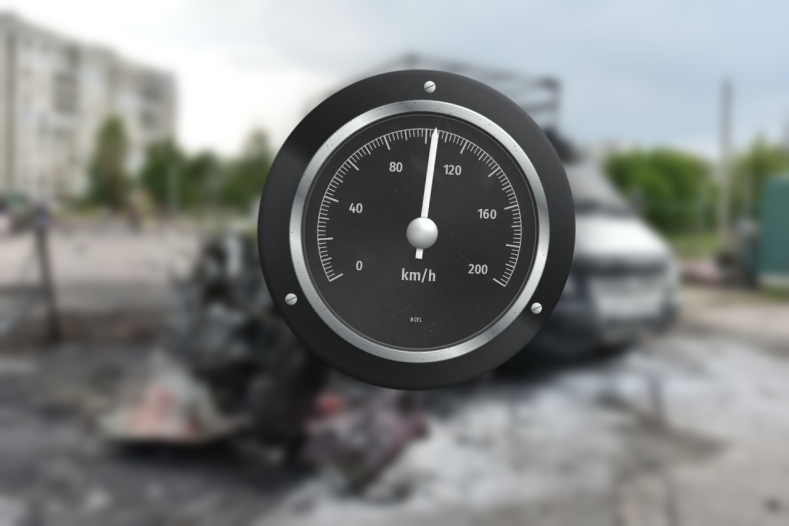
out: 104 km/h
